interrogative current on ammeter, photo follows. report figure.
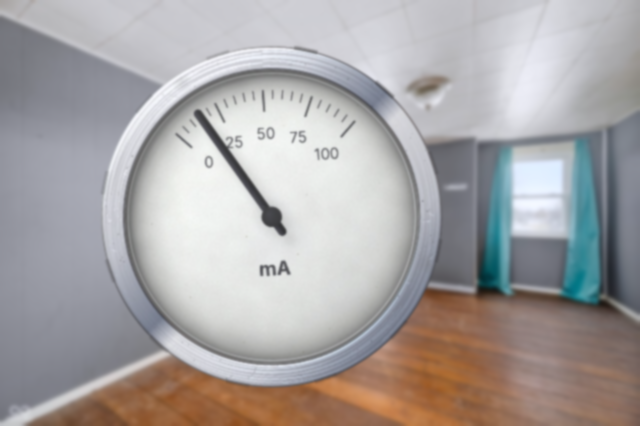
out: 15 mA
